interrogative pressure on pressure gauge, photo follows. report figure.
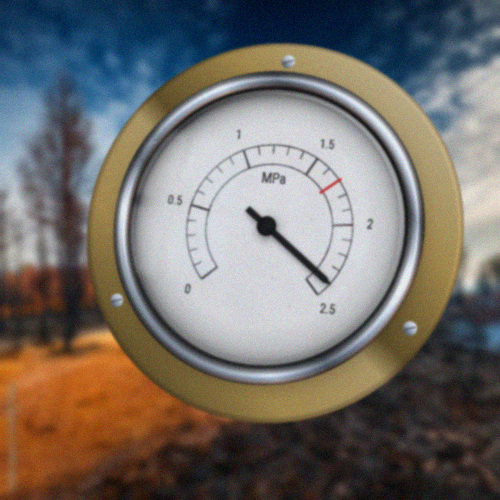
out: 2.4 MPa
